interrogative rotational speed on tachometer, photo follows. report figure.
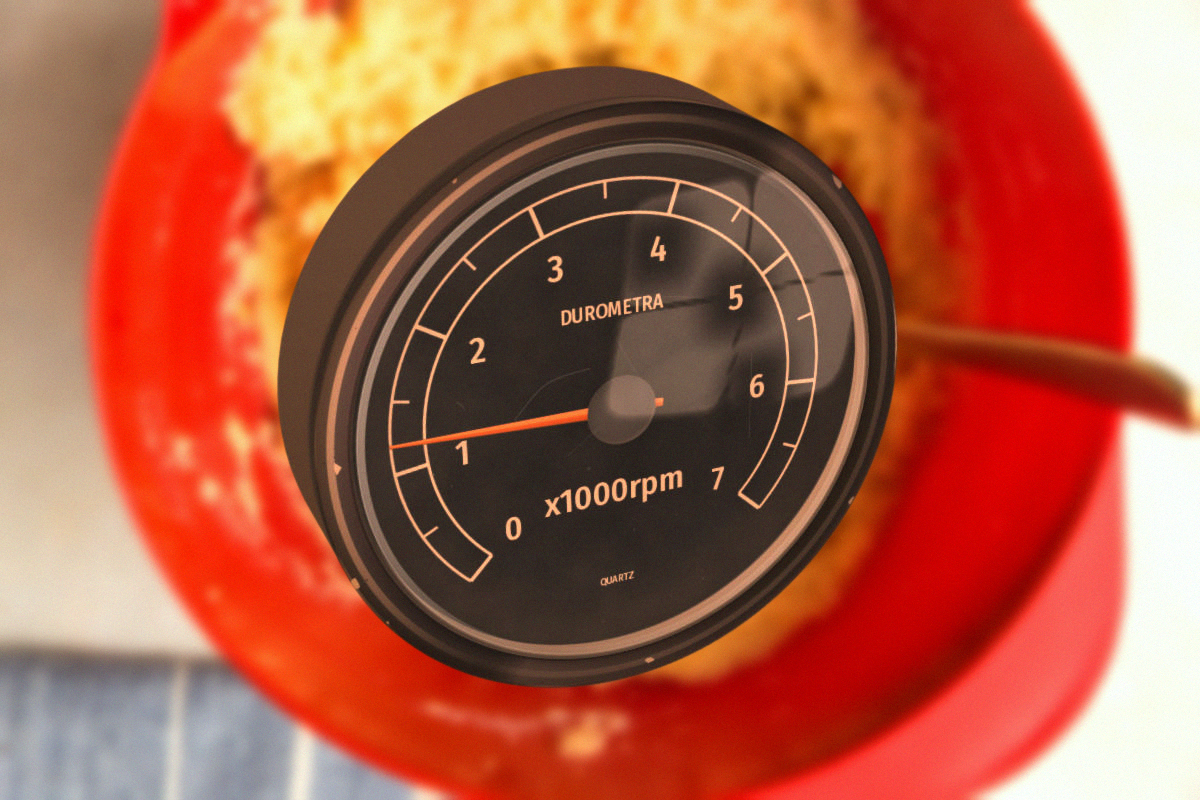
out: 1250 rpm
